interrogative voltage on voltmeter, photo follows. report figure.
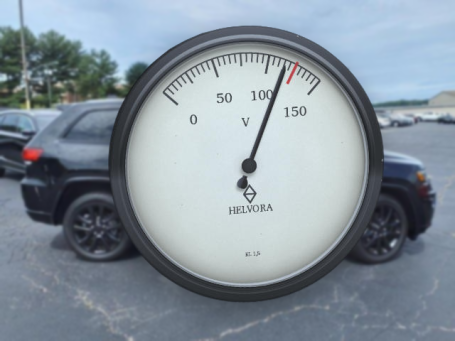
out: 115 V
